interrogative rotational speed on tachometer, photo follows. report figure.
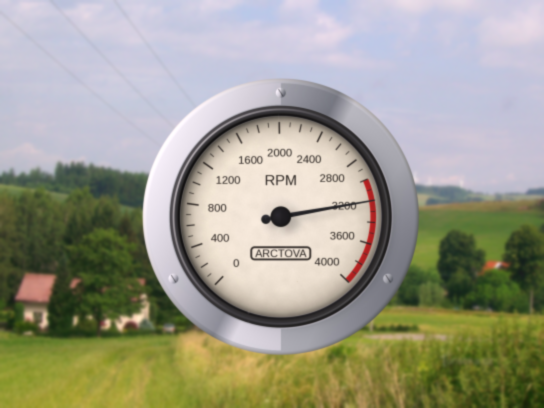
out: 3200 rpm
